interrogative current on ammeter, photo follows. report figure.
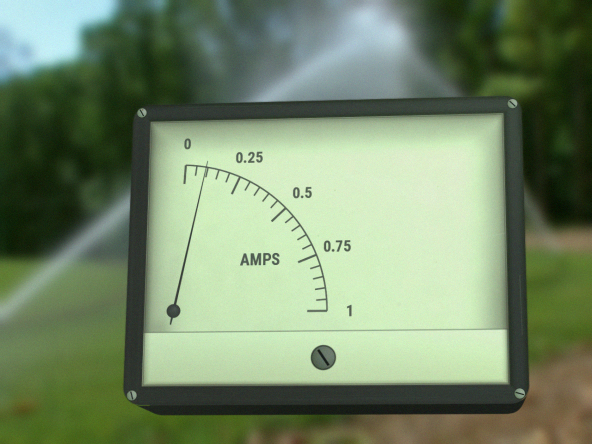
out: 0.1 A
